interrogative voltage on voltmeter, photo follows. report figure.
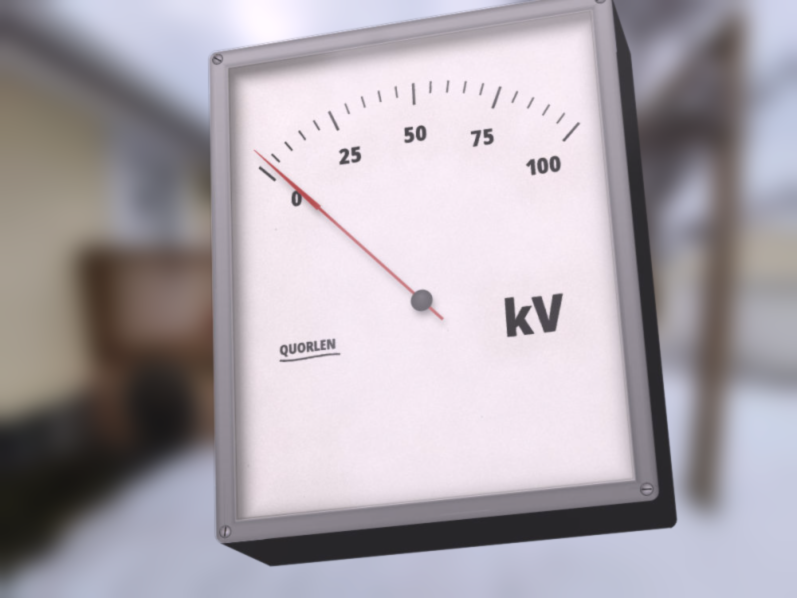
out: 2.5 kV
